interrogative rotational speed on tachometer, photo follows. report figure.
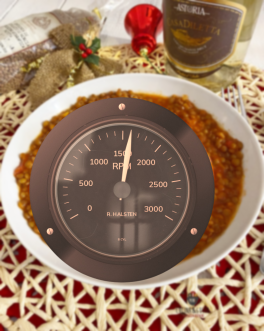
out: 1600 rpm
